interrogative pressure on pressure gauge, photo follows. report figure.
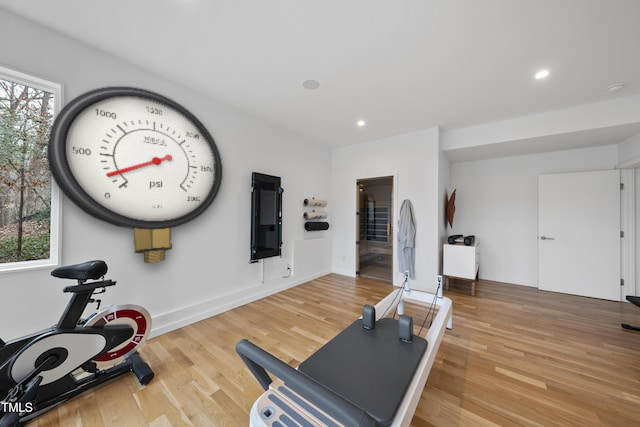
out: 200 psi
